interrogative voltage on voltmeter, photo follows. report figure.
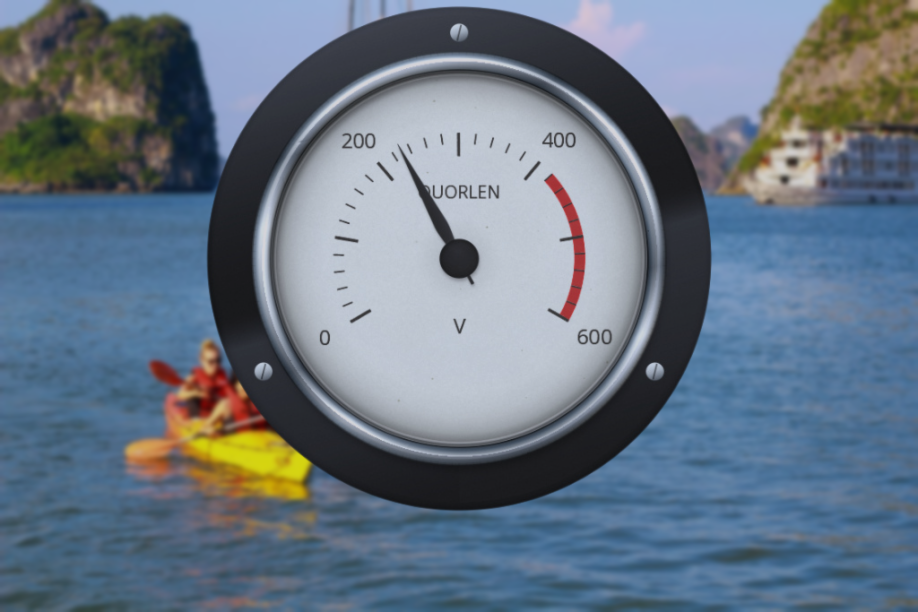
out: 230 V
